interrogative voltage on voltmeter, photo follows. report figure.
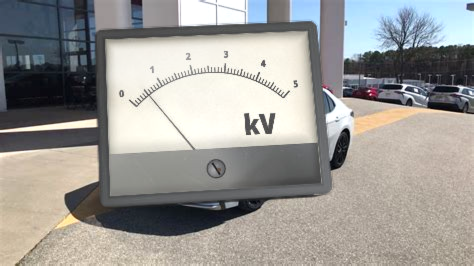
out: 0.5 kV
